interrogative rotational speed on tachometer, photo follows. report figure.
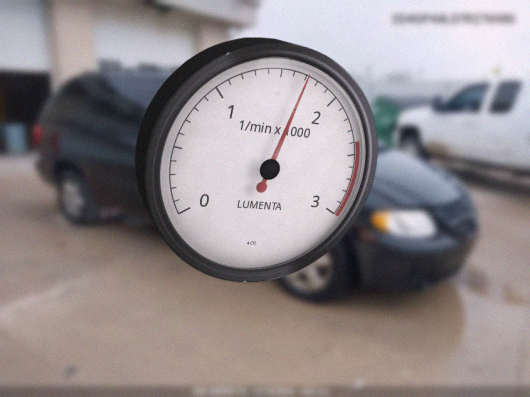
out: 1700 rpm
